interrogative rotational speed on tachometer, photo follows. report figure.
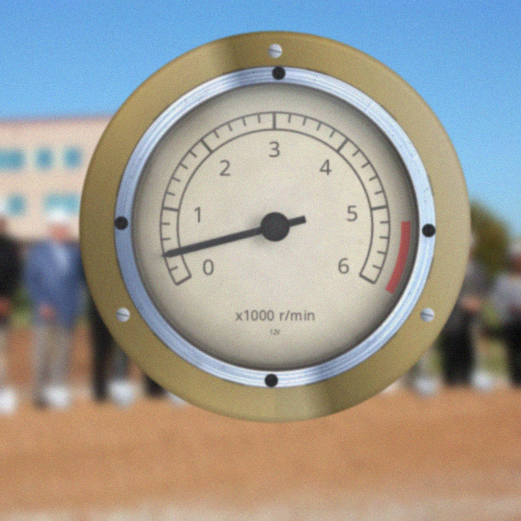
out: 400 rpm
